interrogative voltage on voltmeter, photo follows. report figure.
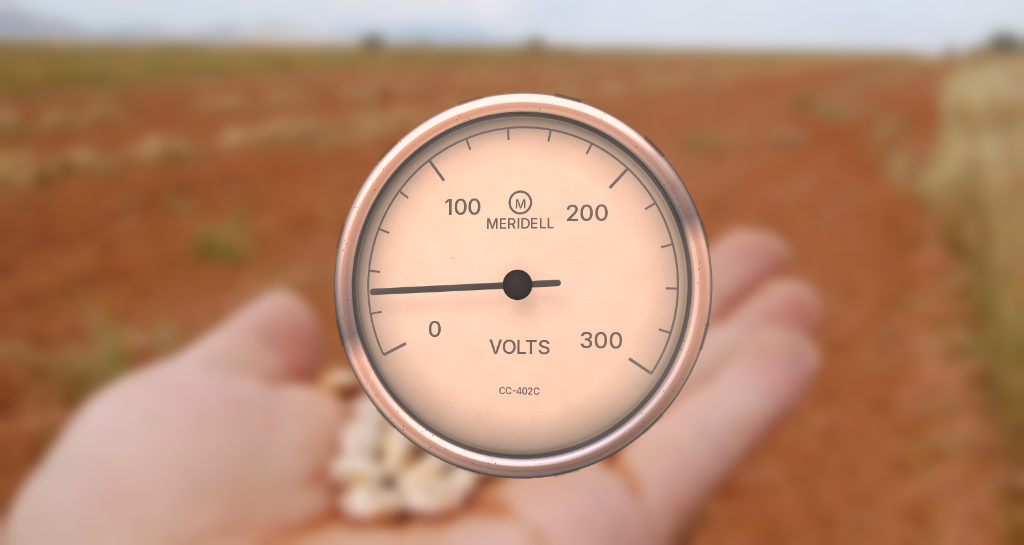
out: 30 V
